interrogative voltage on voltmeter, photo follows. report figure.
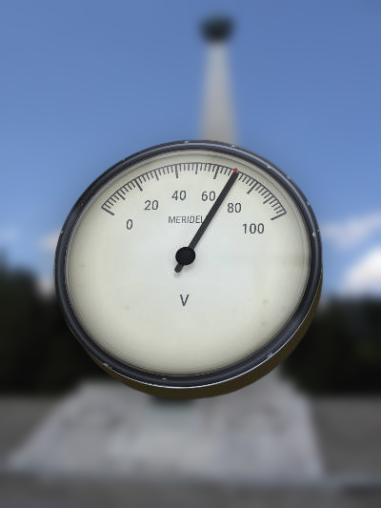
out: 70 V
